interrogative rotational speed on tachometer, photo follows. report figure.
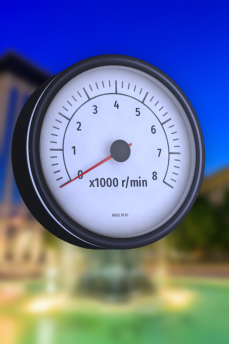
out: 0 rpm
